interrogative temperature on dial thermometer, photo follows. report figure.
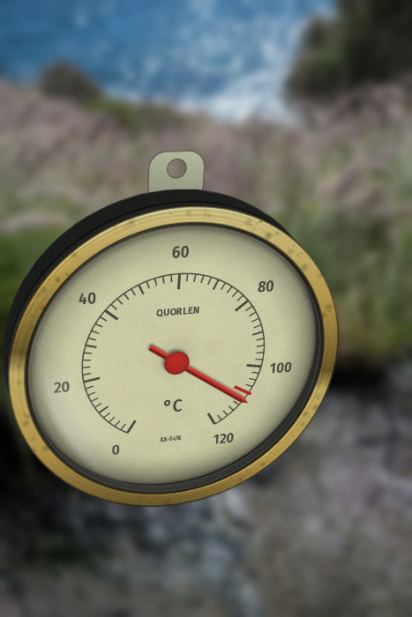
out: 110 °C
